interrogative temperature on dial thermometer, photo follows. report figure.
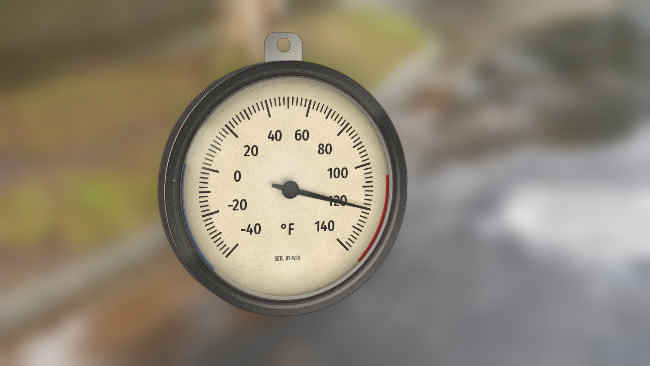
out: 120 °F
